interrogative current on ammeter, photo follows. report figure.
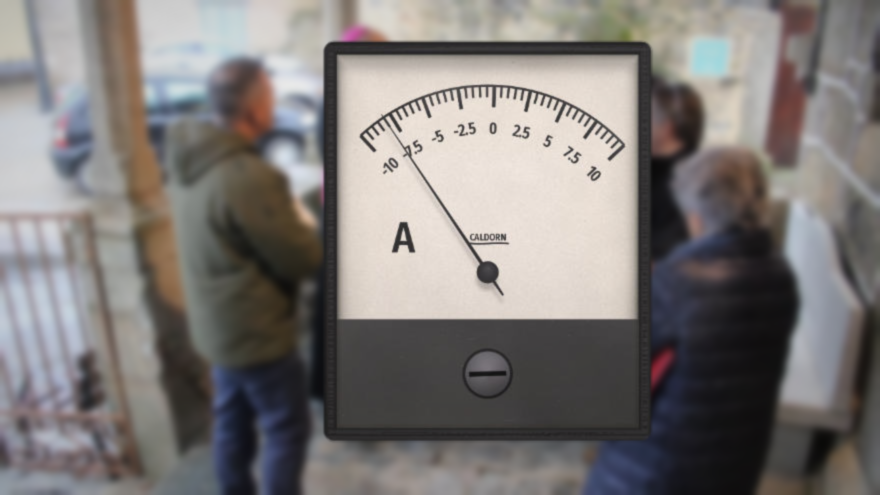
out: -8 A
